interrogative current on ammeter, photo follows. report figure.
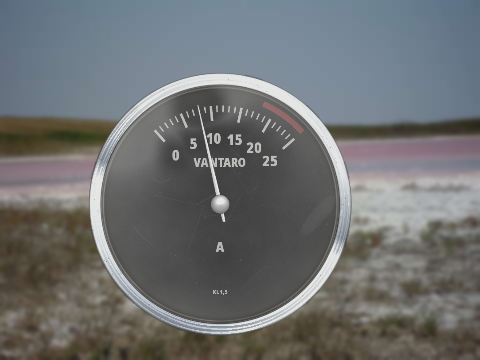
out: 8 A
